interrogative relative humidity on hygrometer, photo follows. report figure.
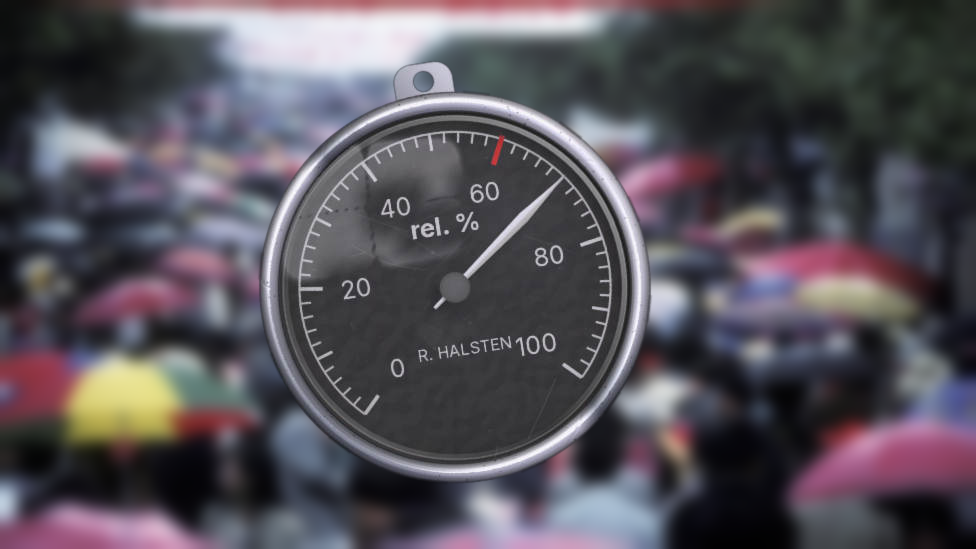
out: 70 %
